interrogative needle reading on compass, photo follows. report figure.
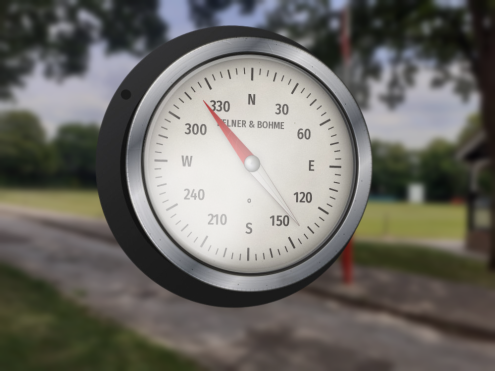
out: 320 °
